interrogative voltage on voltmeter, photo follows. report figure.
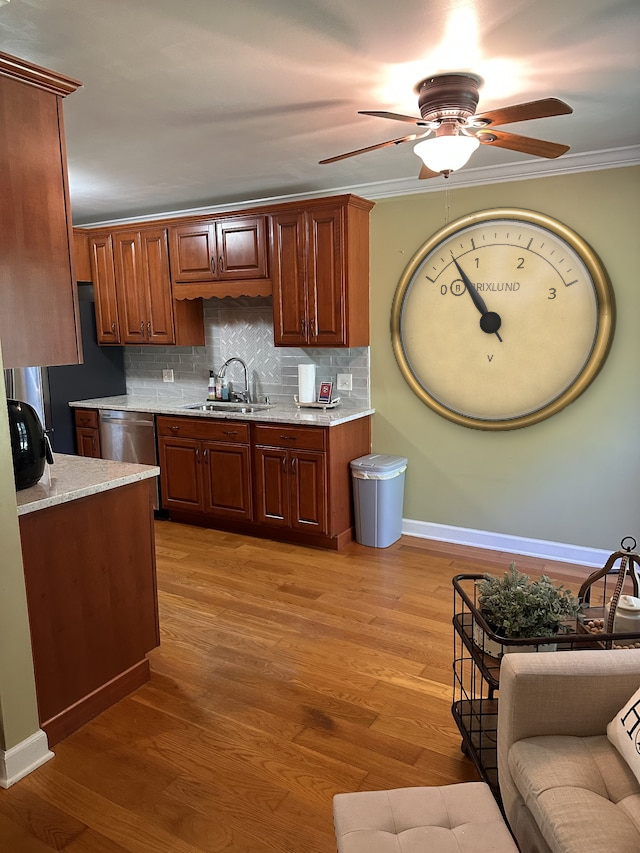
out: 0.6 V
